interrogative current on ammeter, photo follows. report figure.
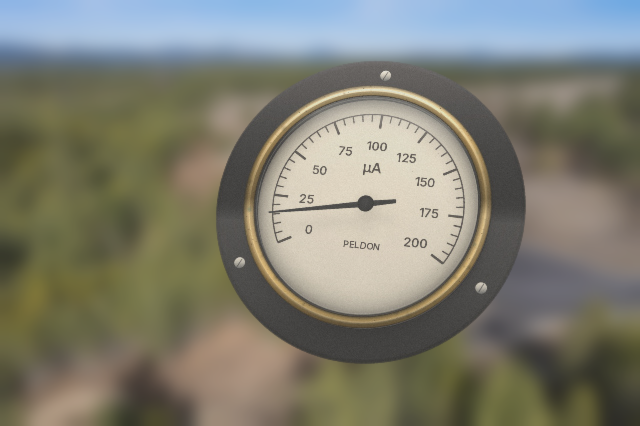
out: 15 µA
